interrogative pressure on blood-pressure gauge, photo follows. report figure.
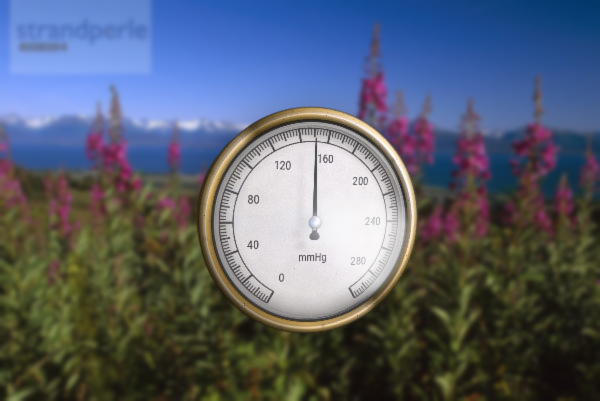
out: 150 mmHg
